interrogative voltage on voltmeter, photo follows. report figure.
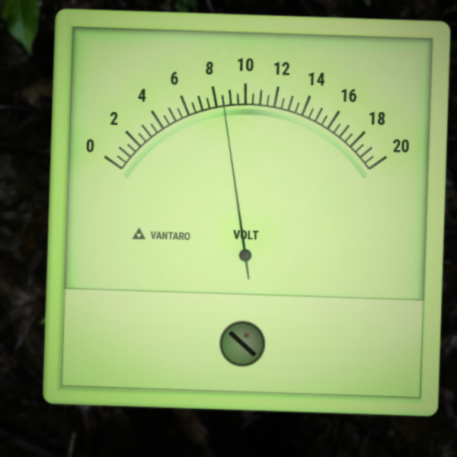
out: 8.5 V
